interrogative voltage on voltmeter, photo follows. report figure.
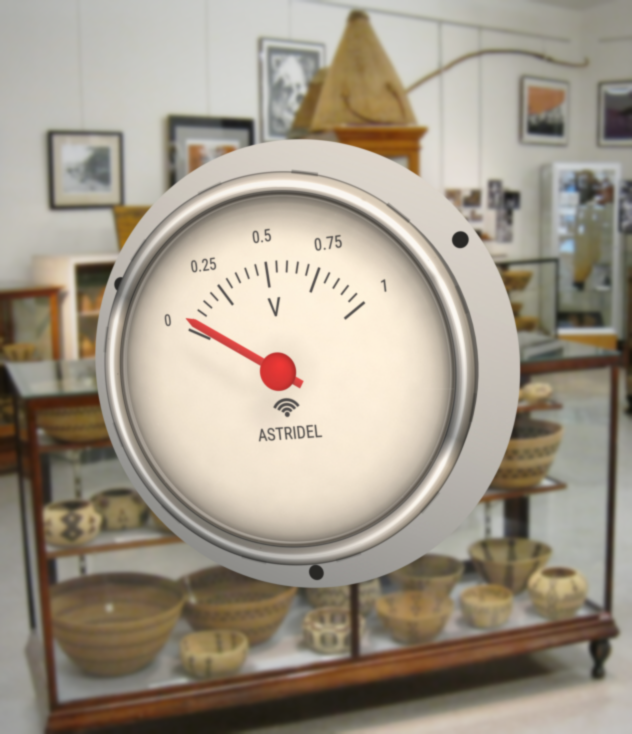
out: 0.05 V
